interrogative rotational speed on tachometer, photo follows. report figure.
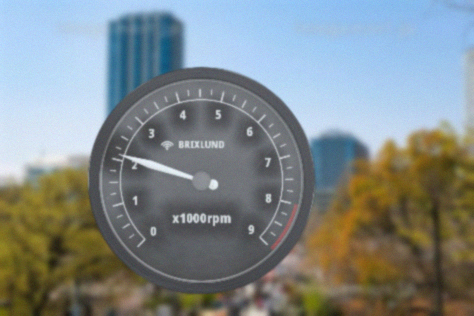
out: 2125 rpm
